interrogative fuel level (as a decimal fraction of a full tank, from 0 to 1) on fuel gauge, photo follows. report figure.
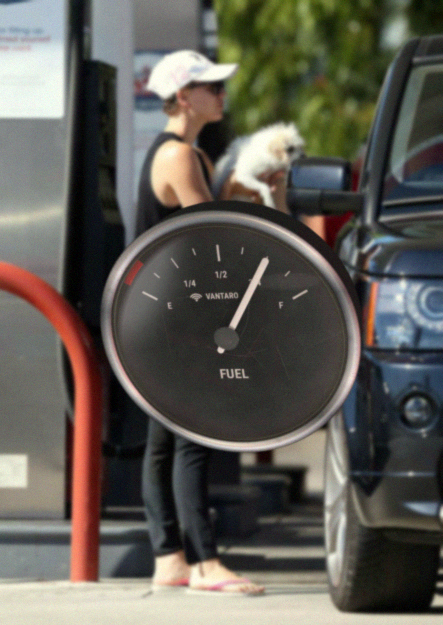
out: 0.75
